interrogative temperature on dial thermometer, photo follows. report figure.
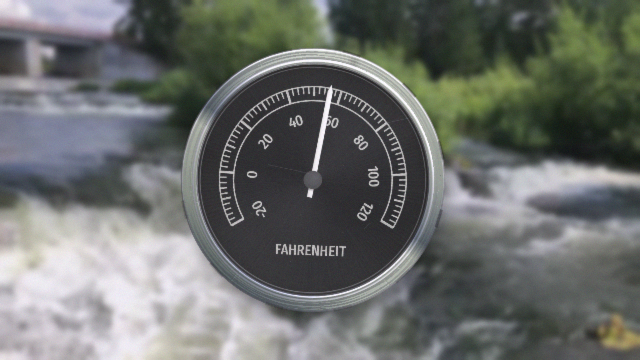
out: 56 °F
